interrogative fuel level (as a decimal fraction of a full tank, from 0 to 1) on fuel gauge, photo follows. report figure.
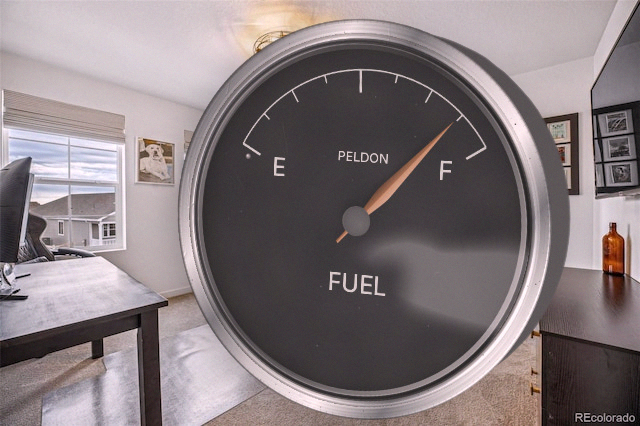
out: 0.875
